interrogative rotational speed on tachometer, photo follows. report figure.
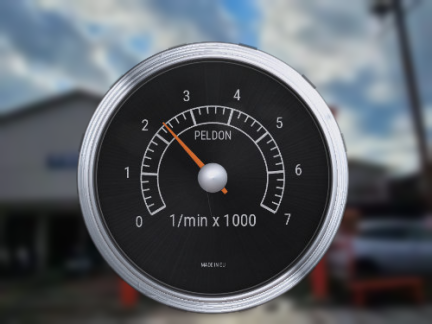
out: 2300 rpm
